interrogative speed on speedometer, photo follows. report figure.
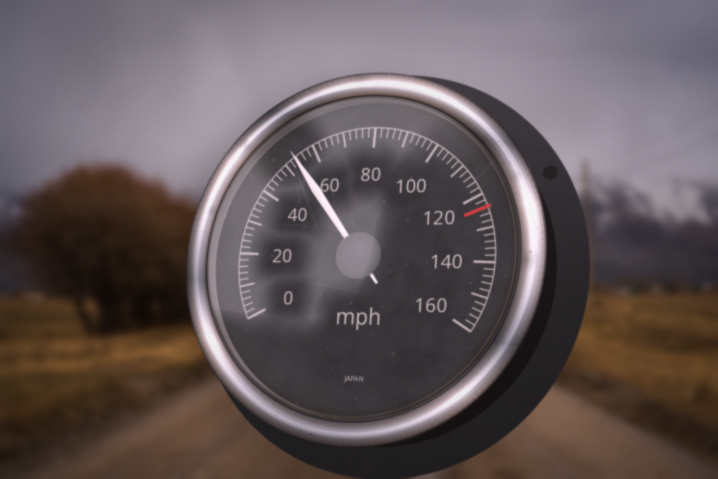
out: 54 mph
